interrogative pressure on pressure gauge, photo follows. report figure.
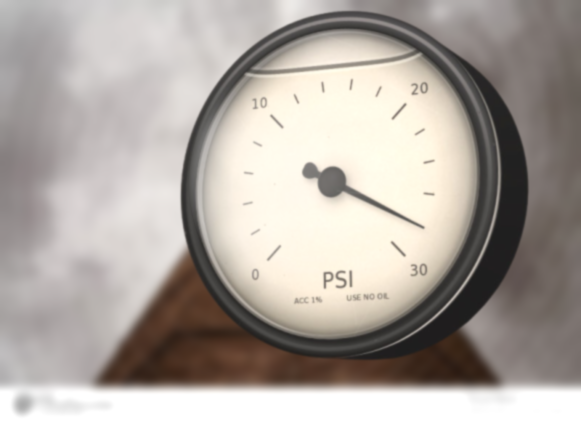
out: 28 psi
